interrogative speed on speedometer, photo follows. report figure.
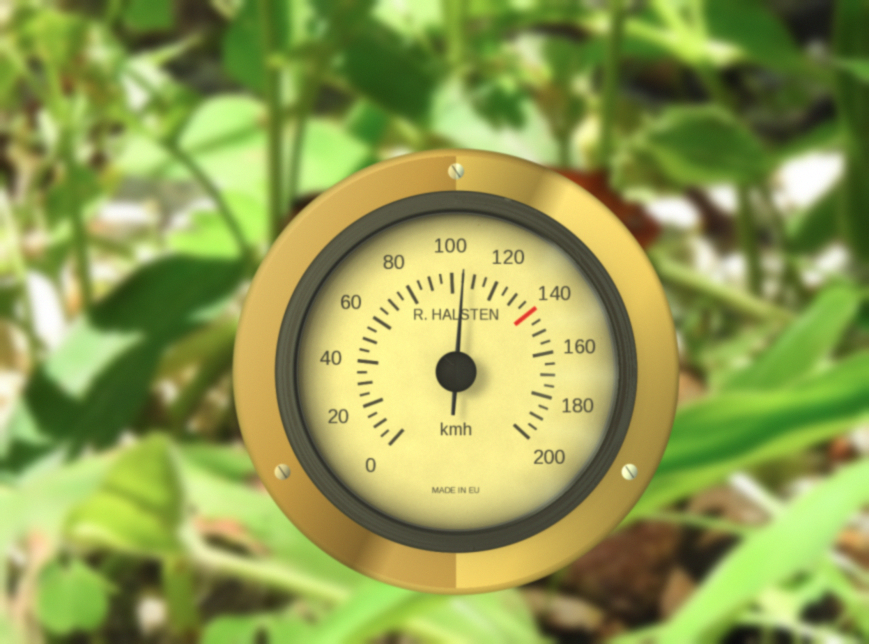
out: 105 km/h
